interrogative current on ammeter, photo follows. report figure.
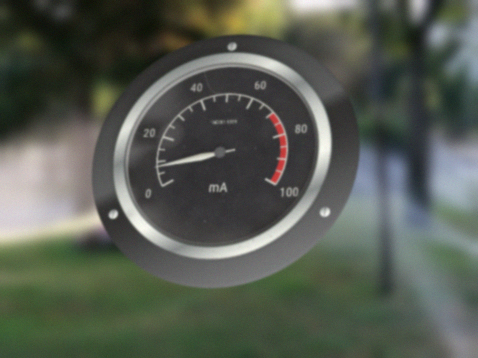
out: 7.5 mA
